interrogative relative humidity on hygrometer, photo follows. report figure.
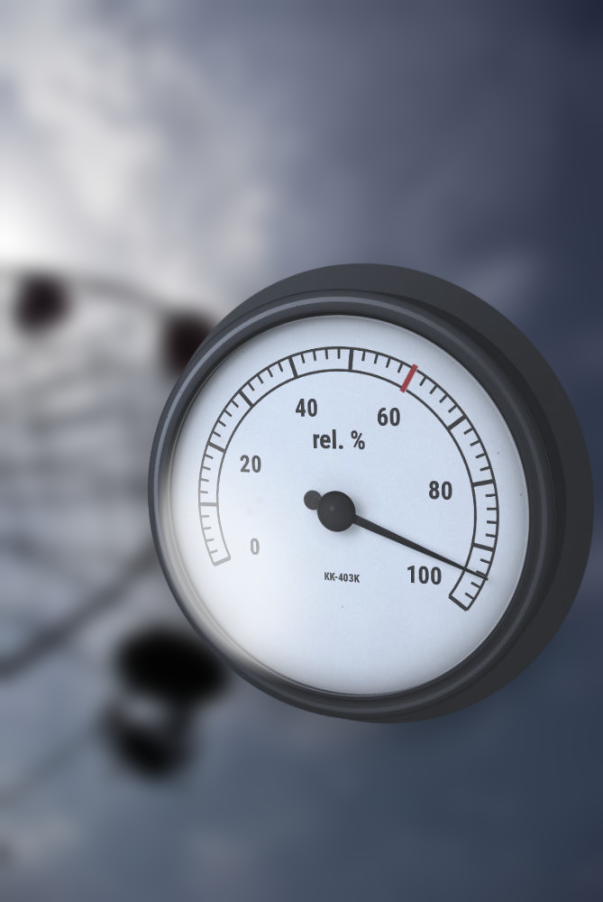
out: 94 %
